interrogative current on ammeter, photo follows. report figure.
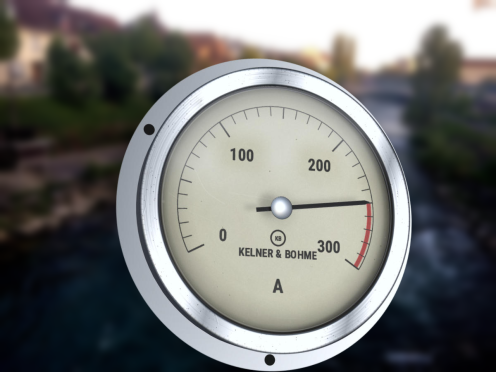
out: 250 A
